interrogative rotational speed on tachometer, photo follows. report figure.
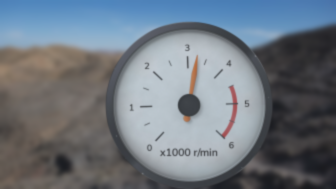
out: 3250 rpm
